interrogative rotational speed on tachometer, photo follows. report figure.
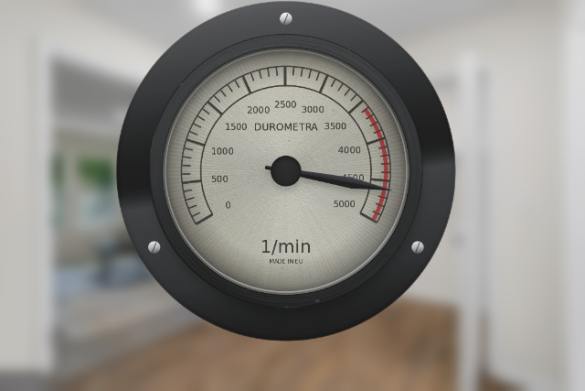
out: 4600 rpm
